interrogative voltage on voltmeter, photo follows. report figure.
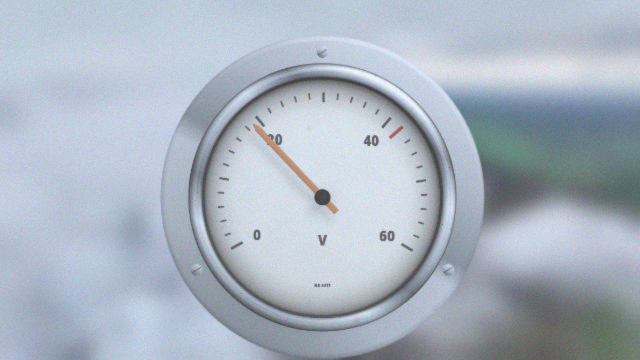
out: 19 V
